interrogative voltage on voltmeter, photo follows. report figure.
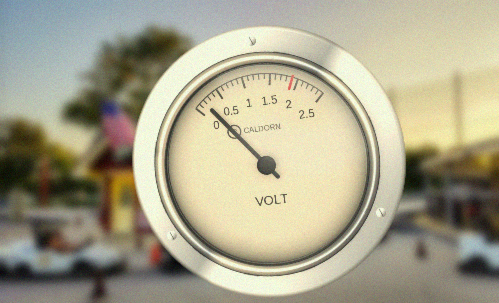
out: 0.2 V
